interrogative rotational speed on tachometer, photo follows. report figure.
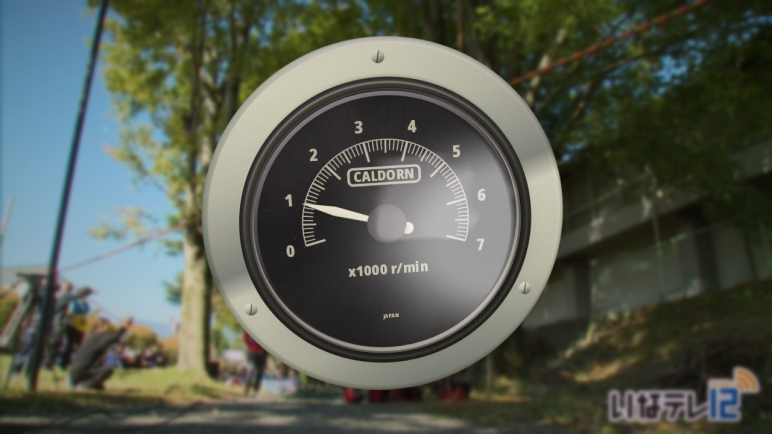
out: 1000 rpm
